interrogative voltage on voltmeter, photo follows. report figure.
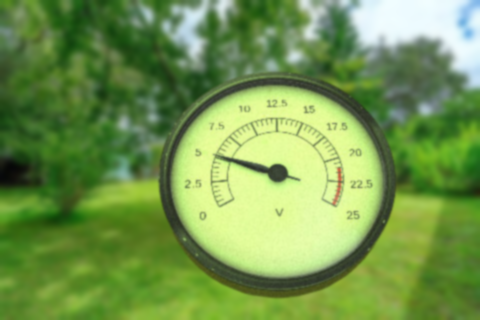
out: 5 V
